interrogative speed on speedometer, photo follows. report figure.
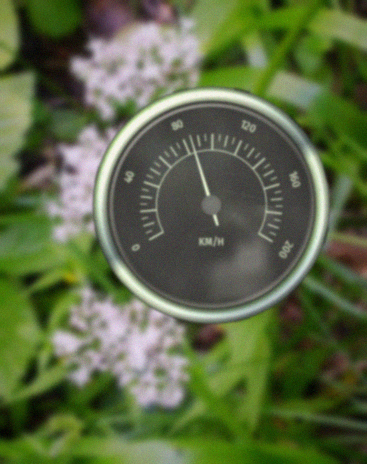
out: 85 km/h
